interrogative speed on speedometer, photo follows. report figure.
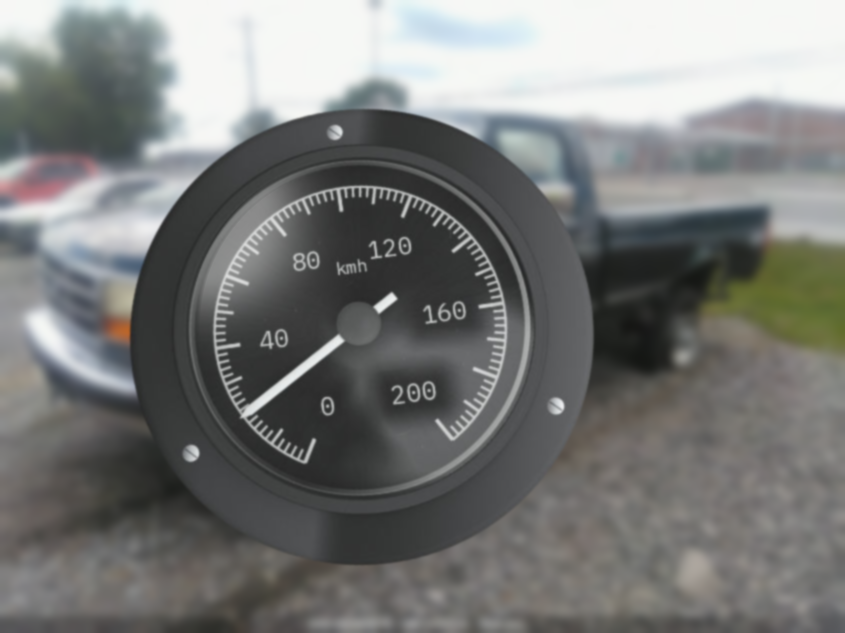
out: 20 km/h
